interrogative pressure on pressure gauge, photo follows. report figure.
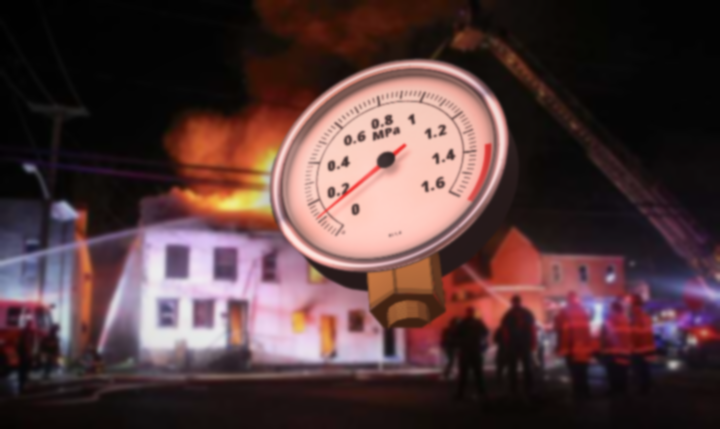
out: 0.1 MPa
